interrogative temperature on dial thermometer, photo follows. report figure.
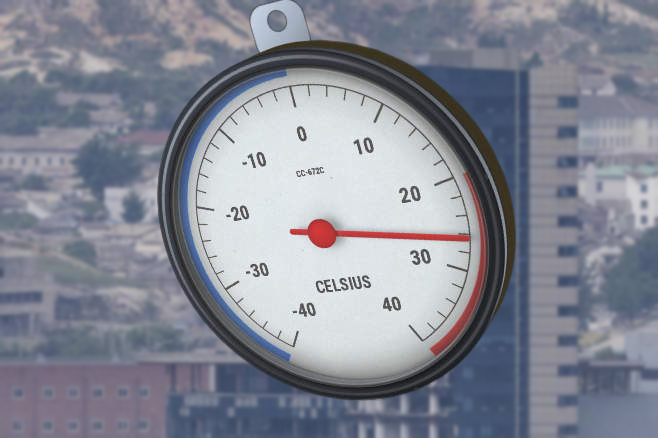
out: 26 °C
